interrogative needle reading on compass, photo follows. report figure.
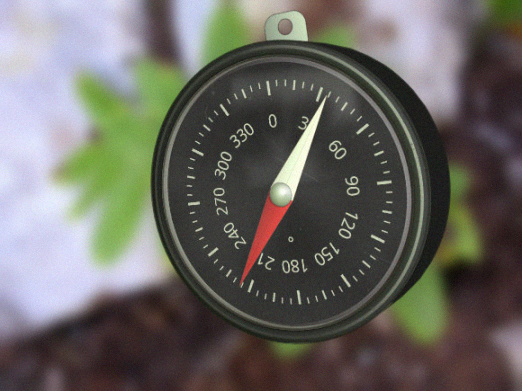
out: 215 °
